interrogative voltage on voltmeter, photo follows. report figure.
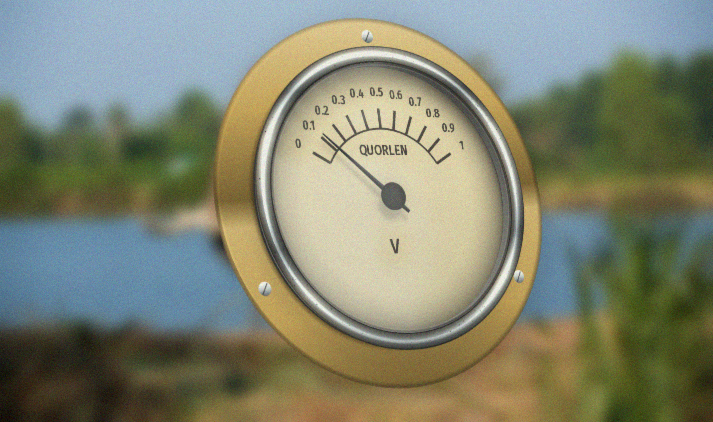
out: 0.1 V
